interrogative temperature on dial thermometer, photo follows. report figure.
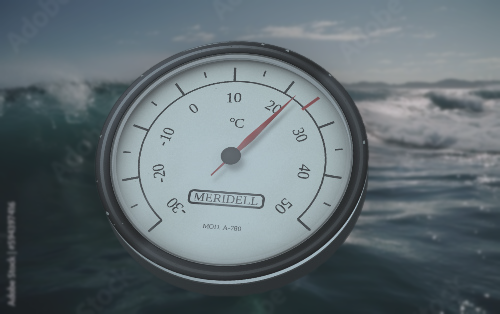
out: 22.5 °C
